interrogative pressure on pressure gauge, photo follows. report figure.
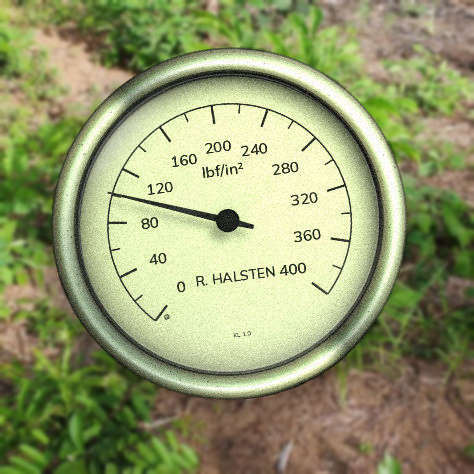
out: 100 psi
